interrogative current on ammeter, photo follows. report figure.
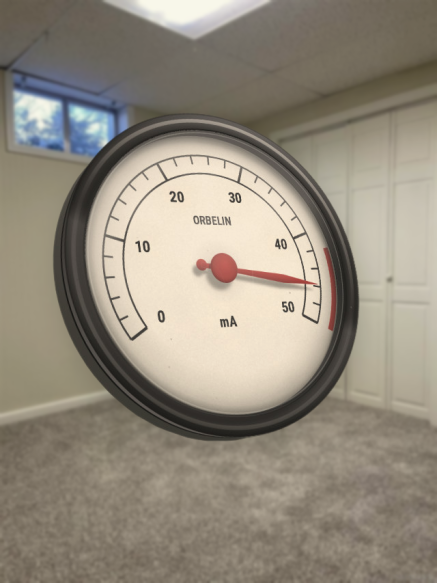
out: 46 mA
